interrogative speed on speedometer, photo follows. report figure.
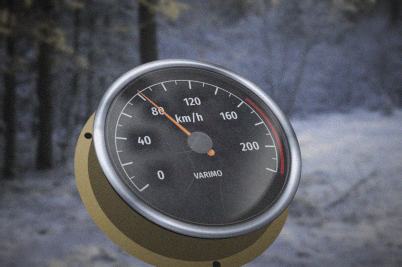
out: 80 km/h
